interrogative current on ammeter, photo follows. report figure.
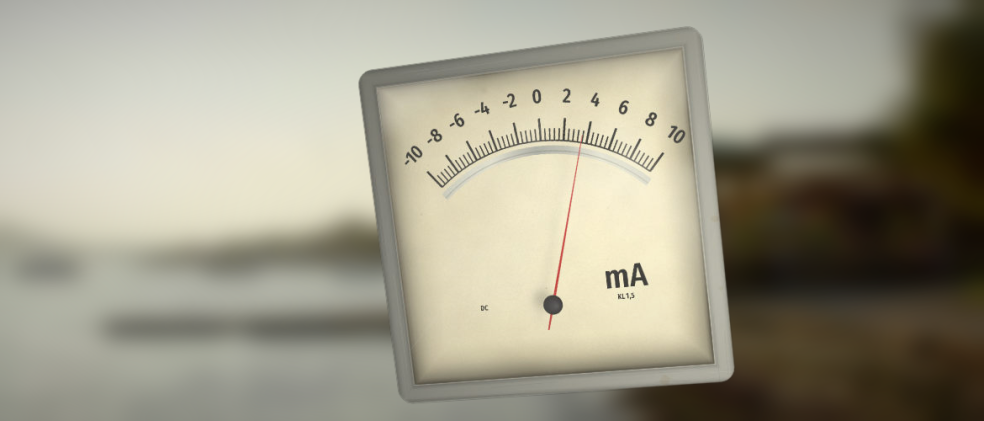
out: 3.6 mA
